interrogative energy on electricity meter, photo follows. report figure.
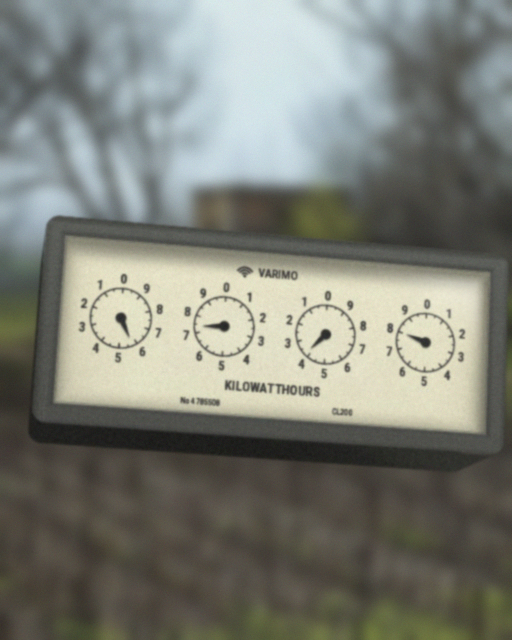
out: 5738 kWh
